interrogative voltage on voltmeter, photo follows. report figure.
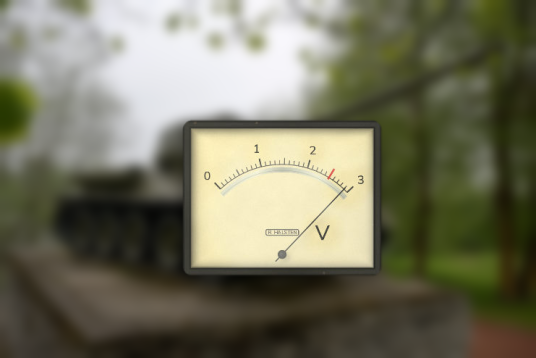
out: 2.9 V
